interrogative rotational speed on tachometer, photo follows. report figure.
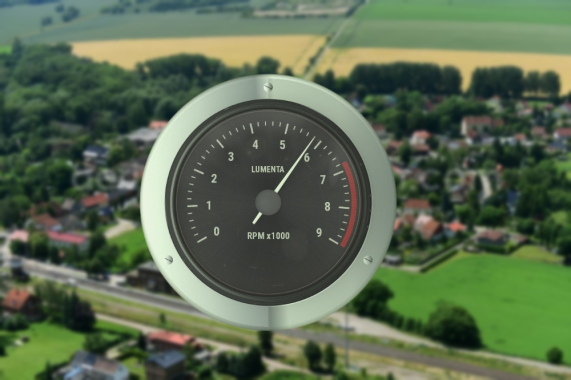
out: 5800 rpm
